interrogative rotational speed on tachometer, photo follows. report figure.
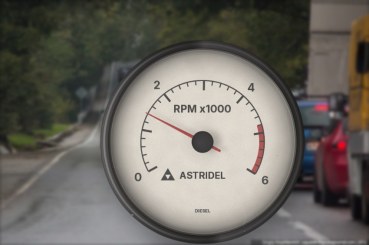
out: 1400 rpm
